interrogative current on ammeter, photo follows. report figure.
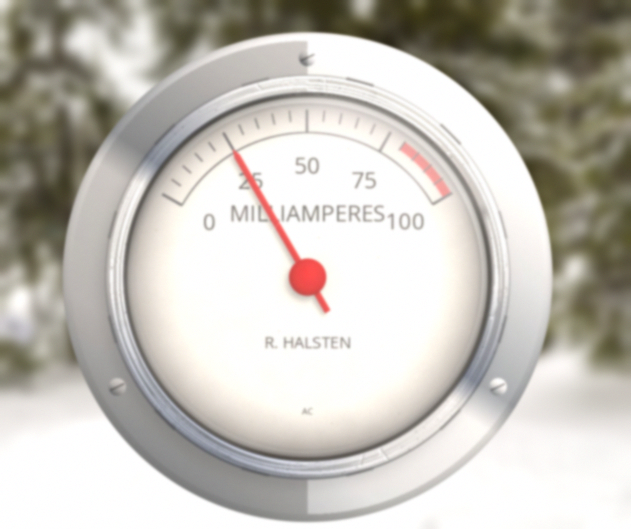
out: 25 mA
